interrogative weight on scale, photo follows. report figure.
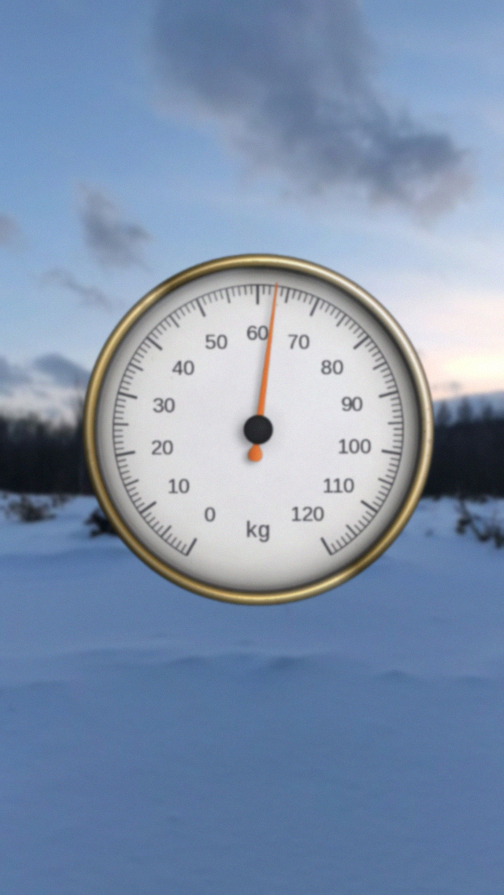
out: 63 kg
